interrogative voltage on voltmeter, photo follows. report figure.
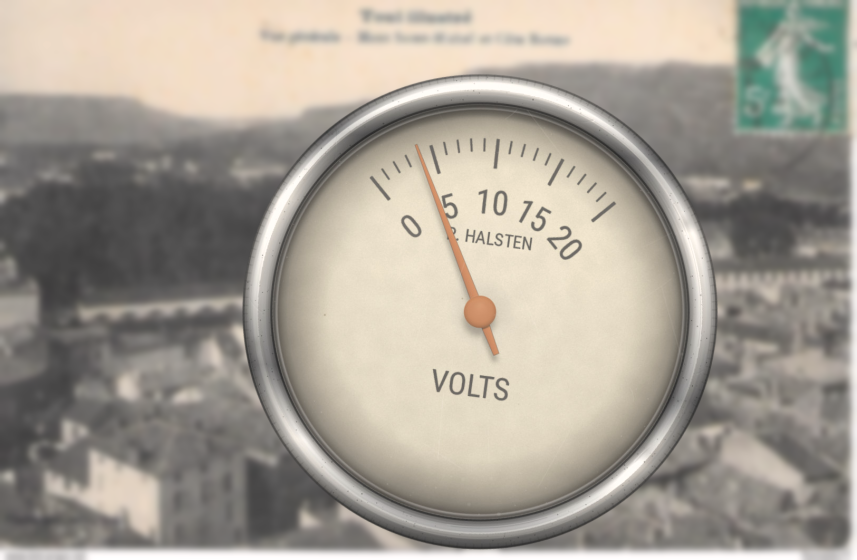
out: 4 V
